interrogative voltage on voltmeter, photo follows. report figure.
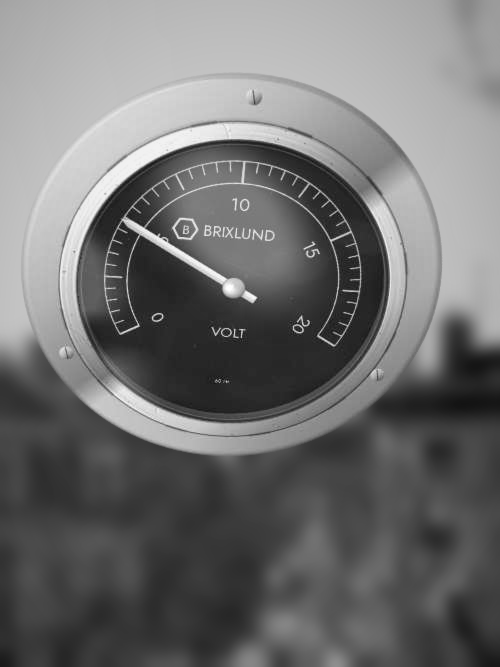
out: 5 V
